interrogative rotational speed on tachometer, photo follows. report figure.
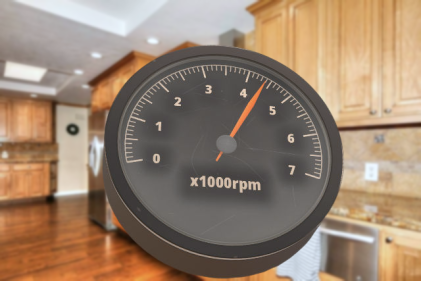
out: 4400 rpm
